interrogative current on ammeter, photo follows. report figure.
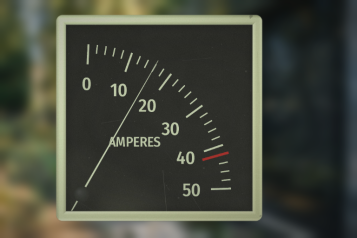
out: 16 A
